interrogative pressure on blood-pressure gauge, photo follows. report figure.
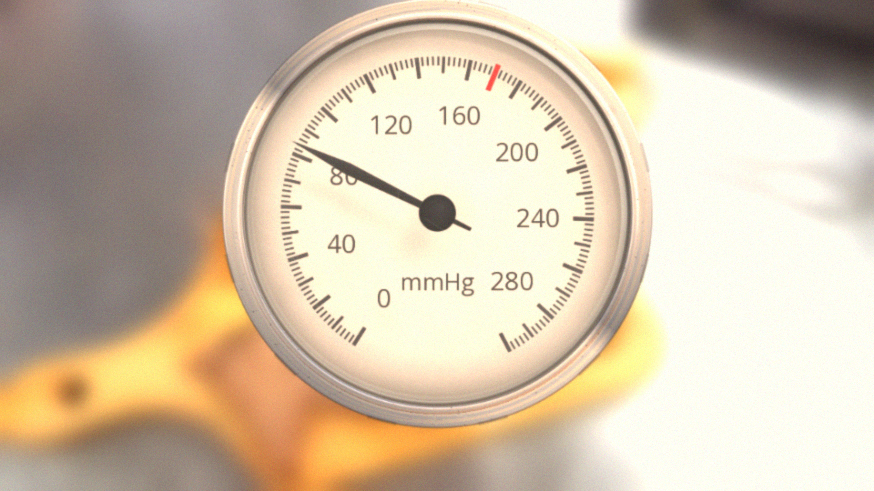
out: 84 mmHg
